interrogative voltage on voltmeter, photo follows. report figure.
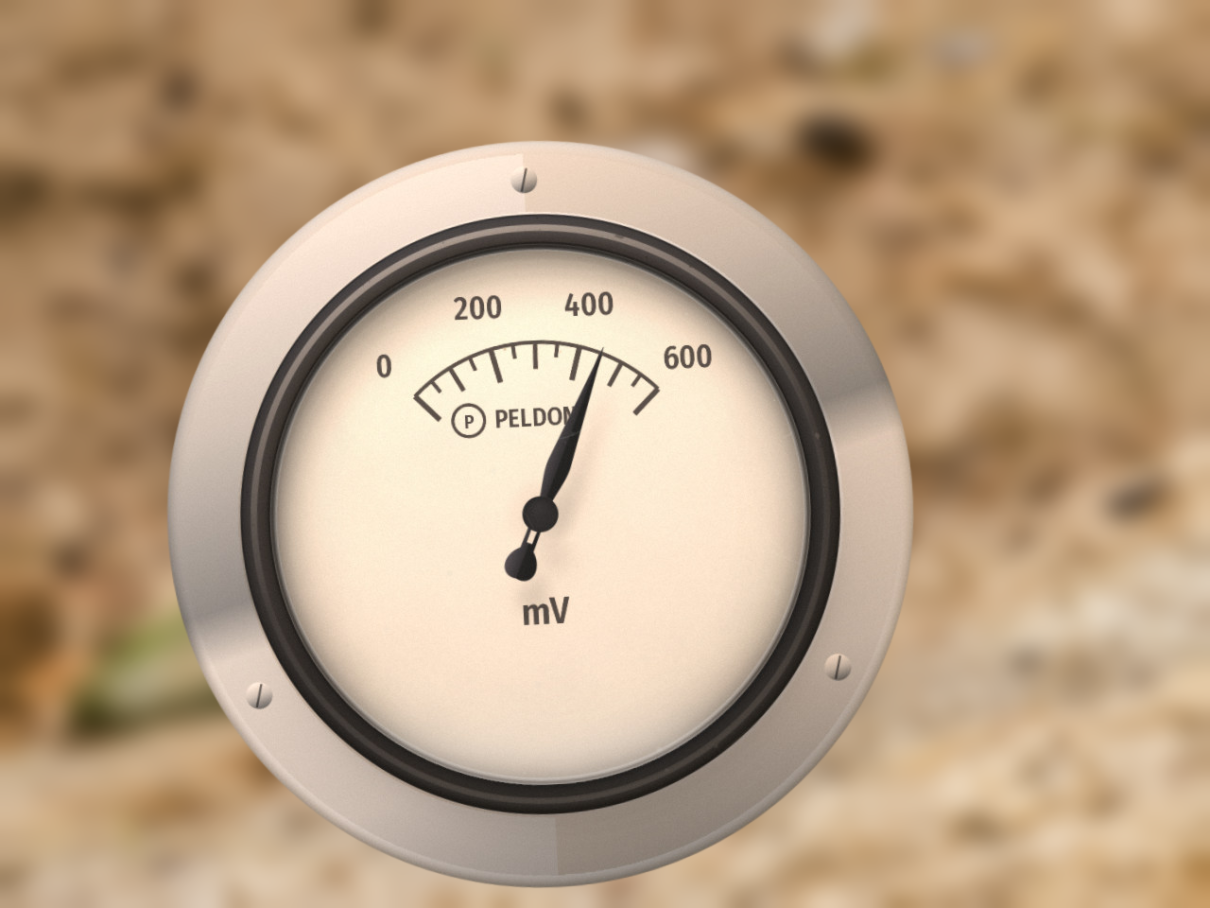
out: 450 mV
